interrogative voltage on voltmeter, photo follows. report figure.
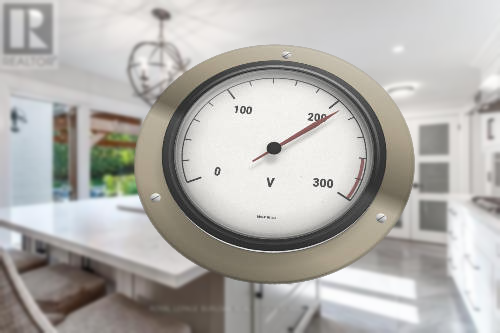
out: 210 V
